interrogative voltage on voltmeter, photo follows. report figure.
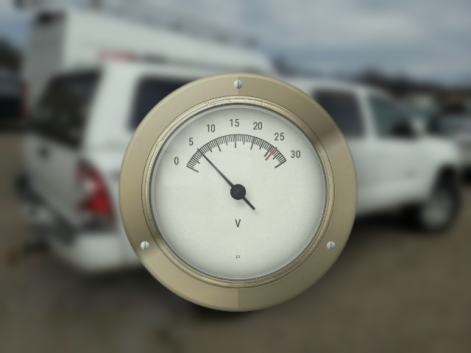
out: 5 V
